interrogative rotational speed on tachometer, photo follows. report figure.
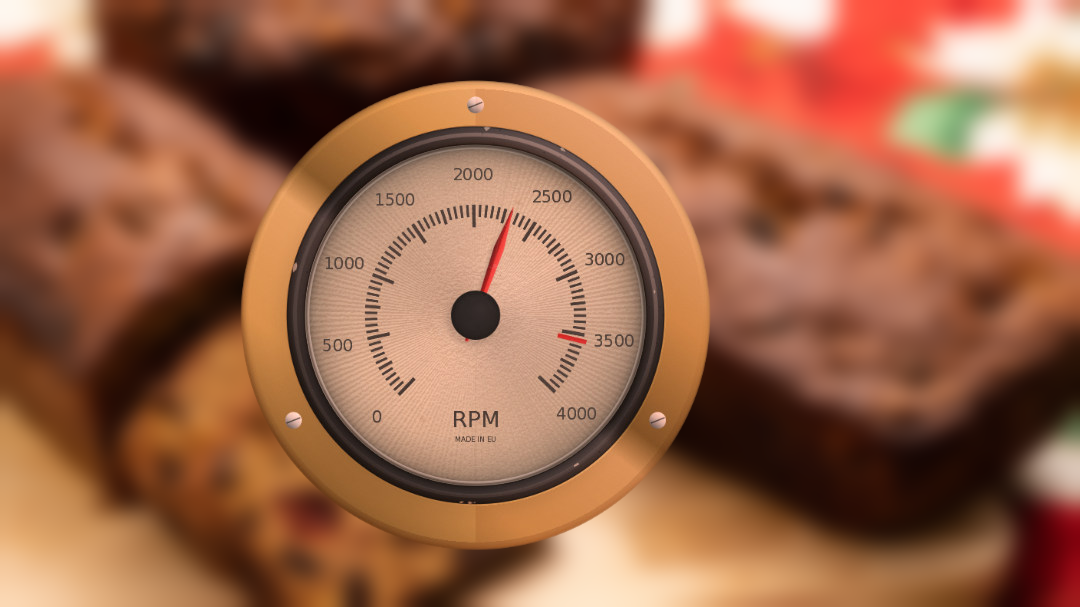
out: 2300 rpm
